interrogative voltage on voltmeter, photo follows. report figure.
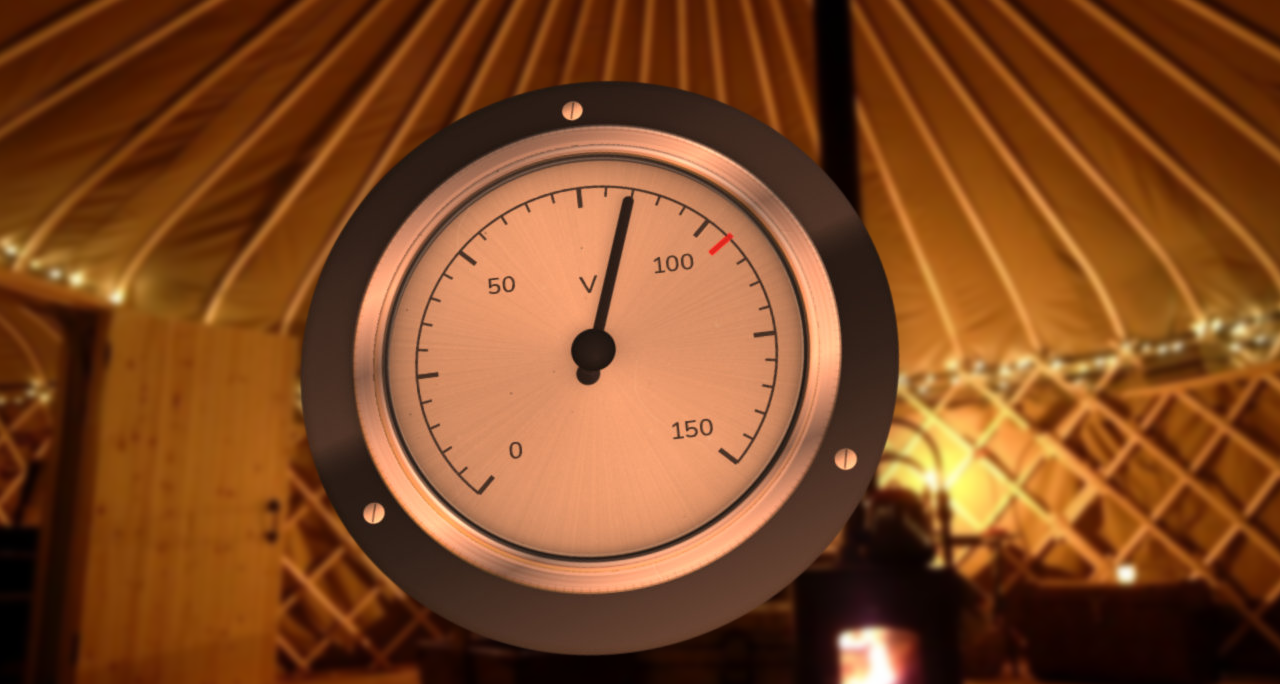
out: 85 V
